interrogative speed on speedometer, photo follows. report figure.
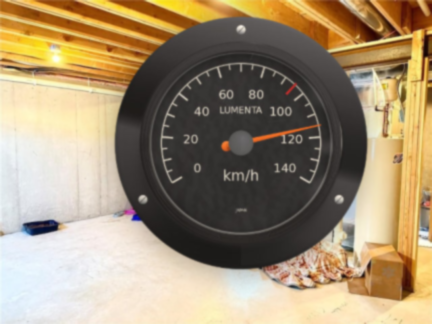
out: 115 km/h
